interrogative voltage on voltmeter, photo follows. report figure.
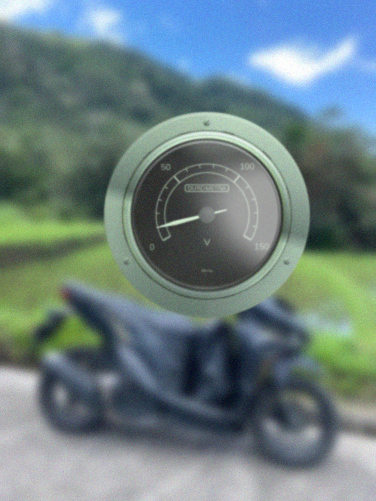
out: 10 V
